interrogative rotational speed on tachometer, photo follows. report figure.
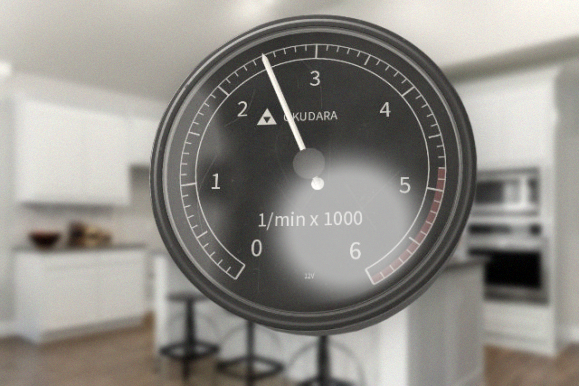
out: 2500 rpm
